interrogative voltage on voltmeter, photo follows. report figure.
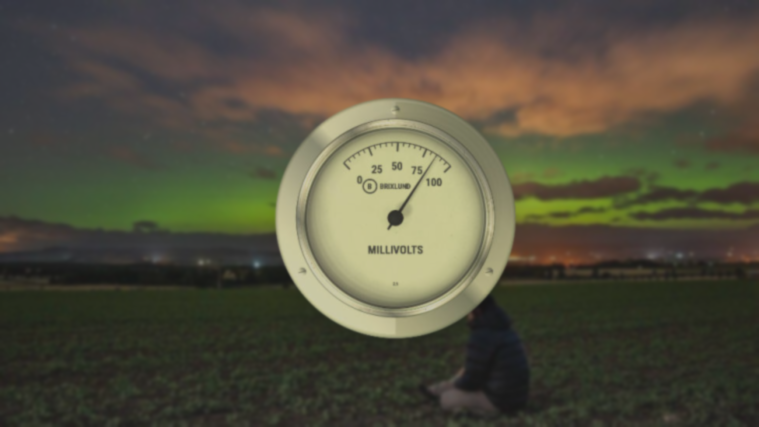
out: 85 mV
